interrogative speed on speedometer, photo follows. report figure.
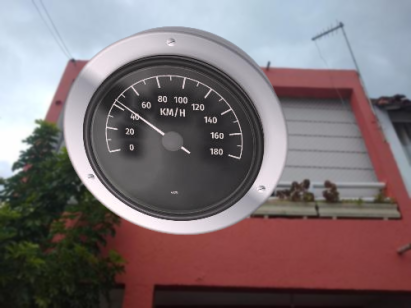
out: 45 km/h
